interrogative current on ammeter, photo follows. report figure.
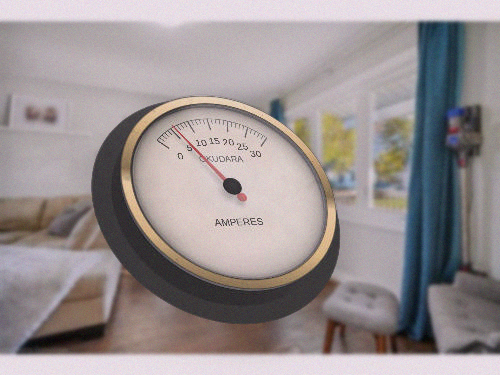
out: 5 A
